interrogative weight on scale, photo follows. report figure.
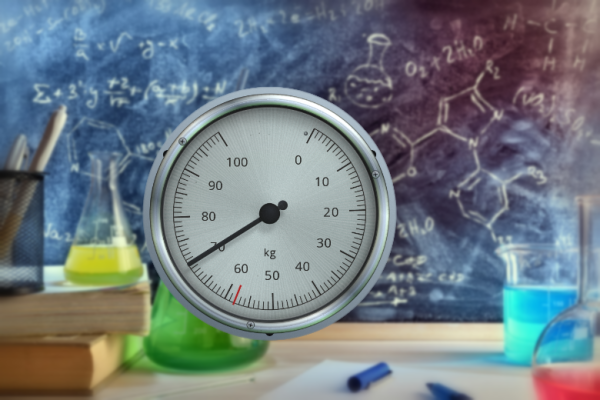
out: 70 kg
